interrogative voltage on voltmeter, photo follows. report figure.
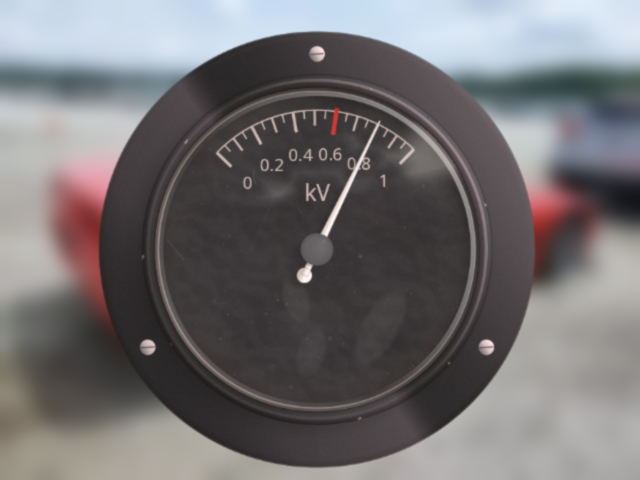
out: 0.8 kV
